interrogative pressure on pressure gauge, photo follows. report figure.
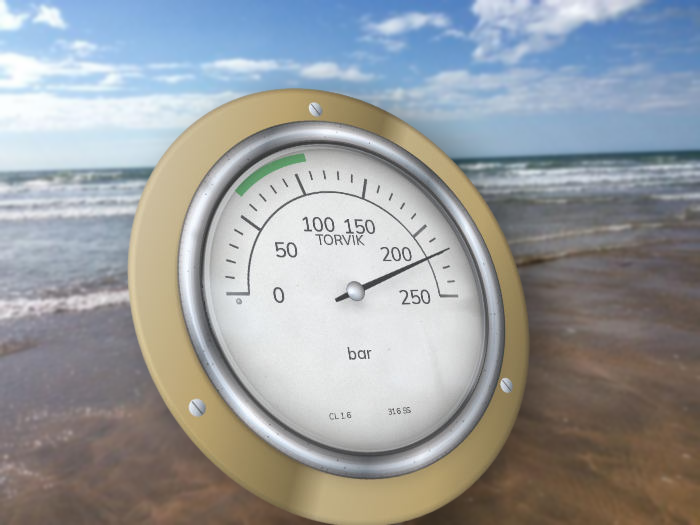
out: 220 bar
